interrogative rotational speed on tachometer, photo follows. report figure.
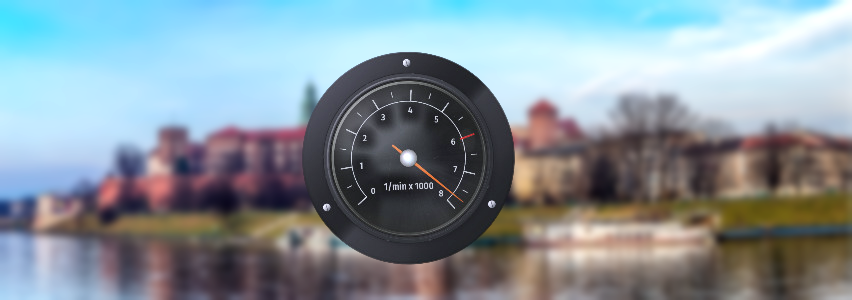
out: 7750 rpm
